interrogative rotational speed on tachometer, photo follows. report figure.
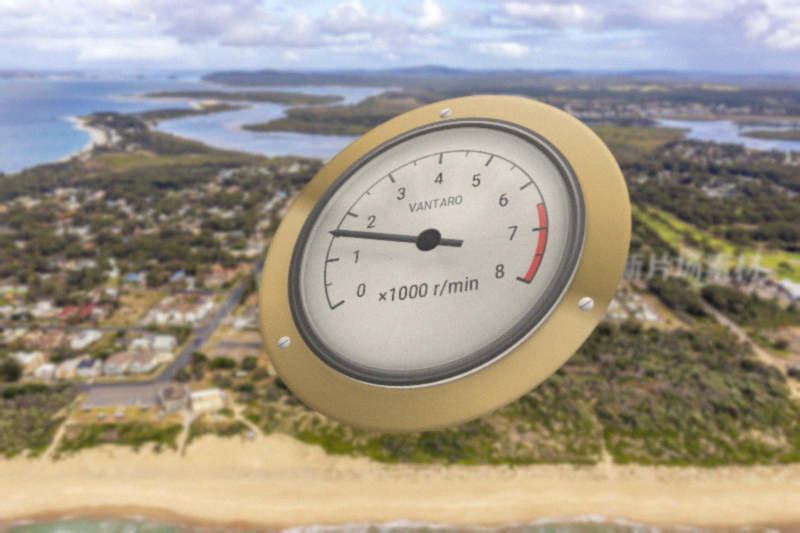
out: 1500 rpm
